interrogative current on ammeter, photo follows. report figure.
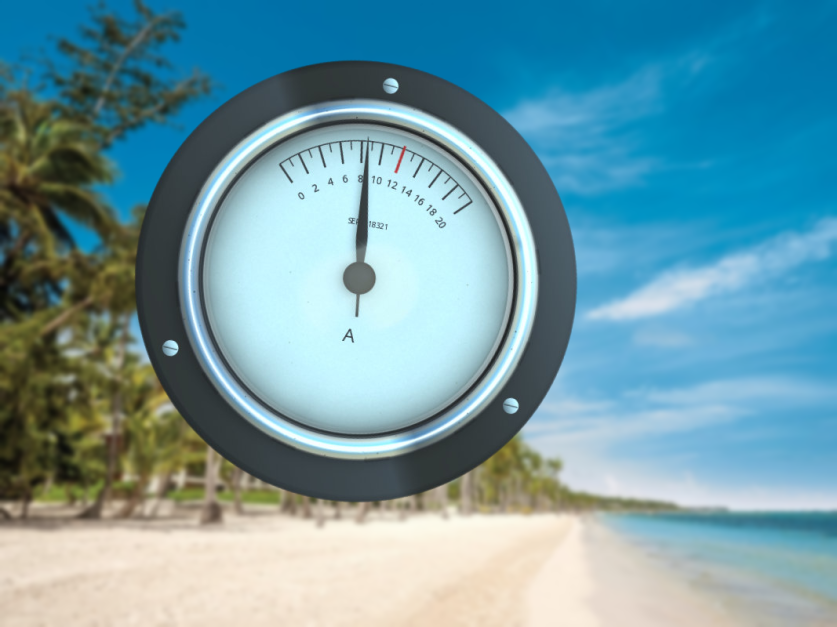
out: 8.5 A
